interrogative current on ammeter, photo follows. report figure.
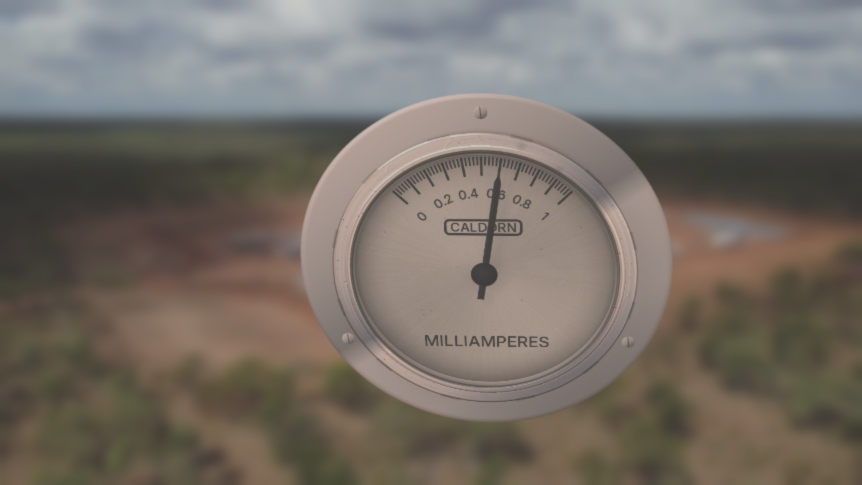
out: 0.6 mA
